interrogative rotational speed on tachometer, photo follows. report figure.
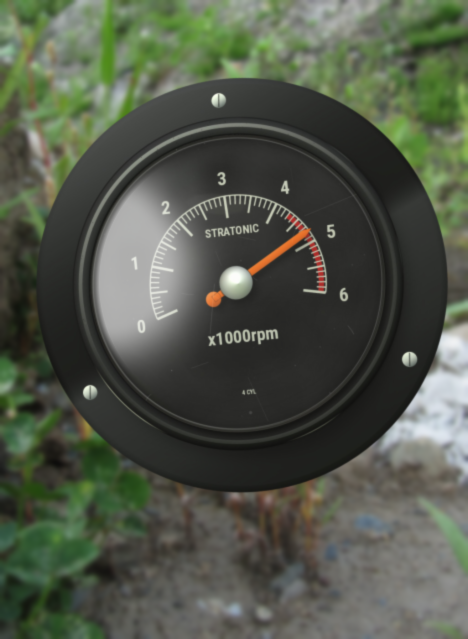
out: 4800 rpm
